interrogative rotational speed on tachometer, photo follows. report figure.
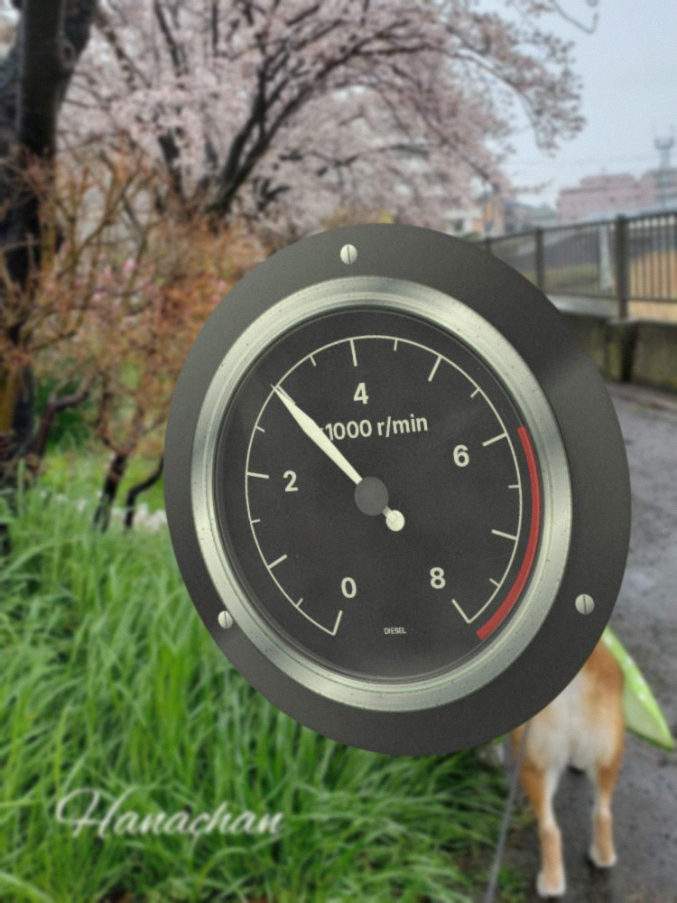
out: 3000 rpm
